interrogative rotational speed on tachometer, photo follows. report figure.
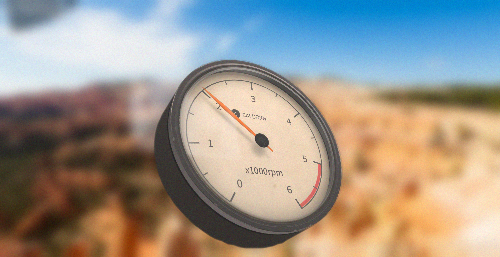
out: 2000 rpm
